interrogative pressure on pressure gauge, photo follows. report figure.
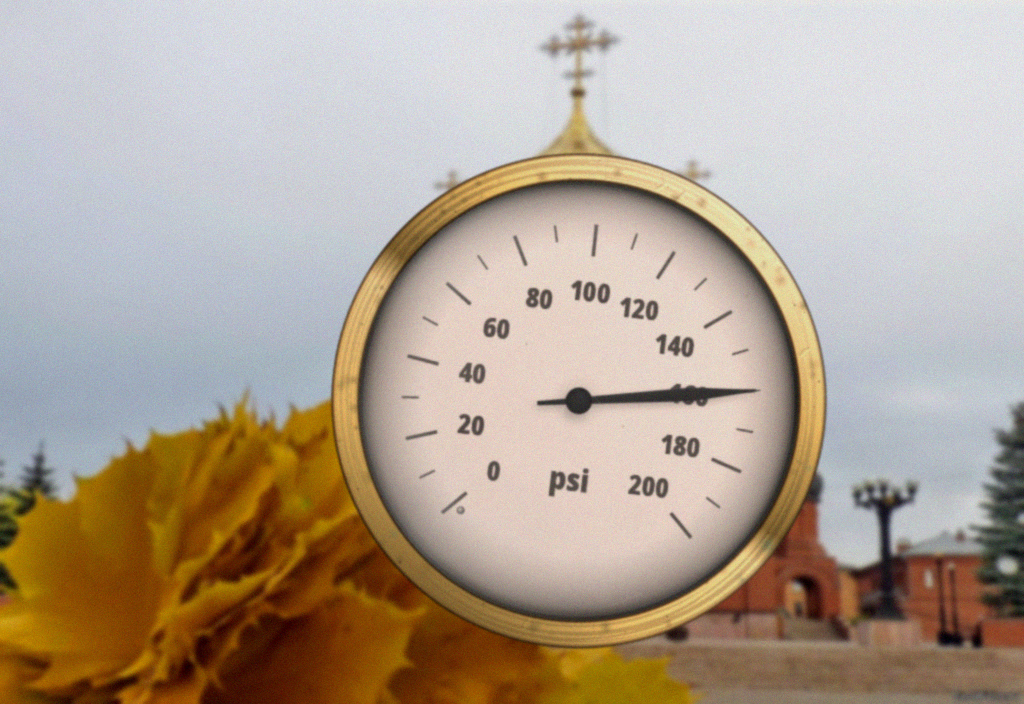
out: 160 psi
